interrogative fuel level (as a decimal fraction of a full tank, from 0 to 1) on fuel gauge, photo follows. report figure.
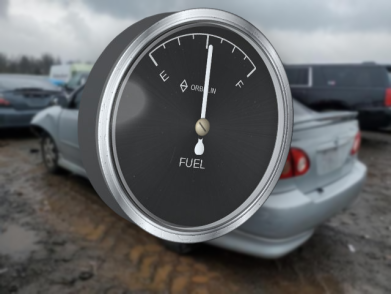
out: 0.5
